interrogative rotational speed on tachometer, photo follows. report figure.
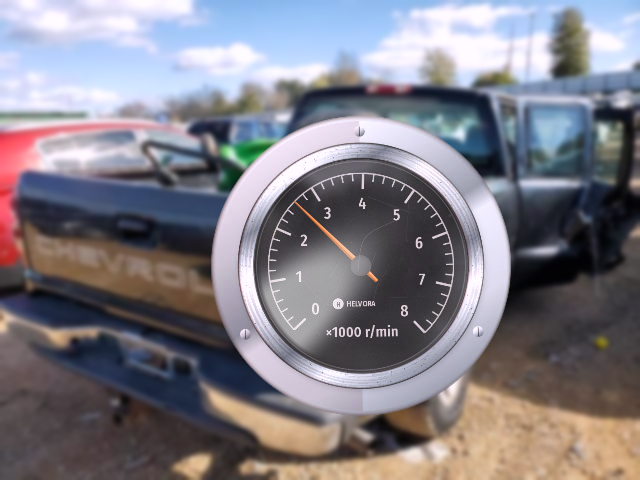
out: 2600 rpm
